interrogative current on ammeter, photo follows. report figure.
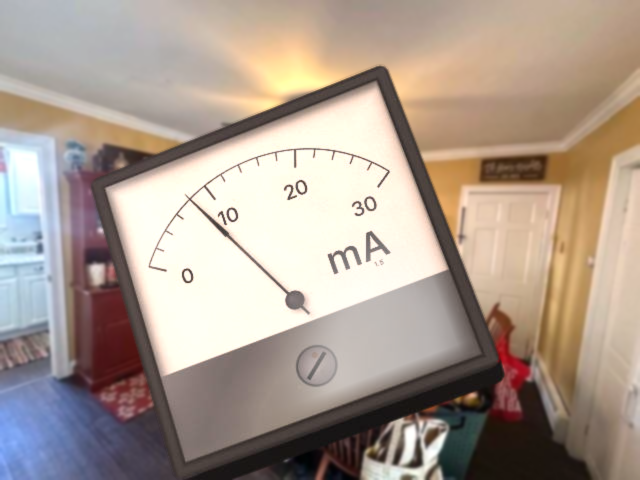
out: 8 mA
